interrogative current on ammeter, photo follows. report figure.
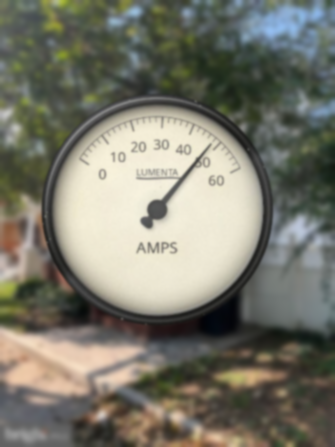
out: 48 A
